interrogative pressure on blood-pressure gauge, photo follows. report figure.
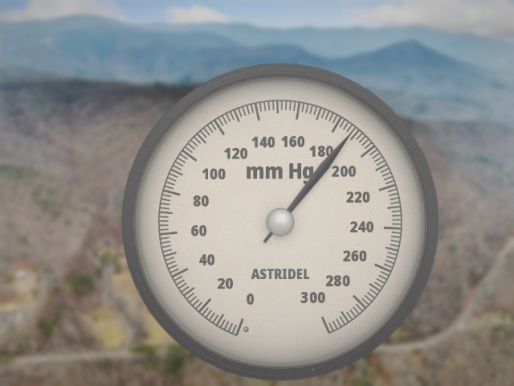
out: 188 mmHg
